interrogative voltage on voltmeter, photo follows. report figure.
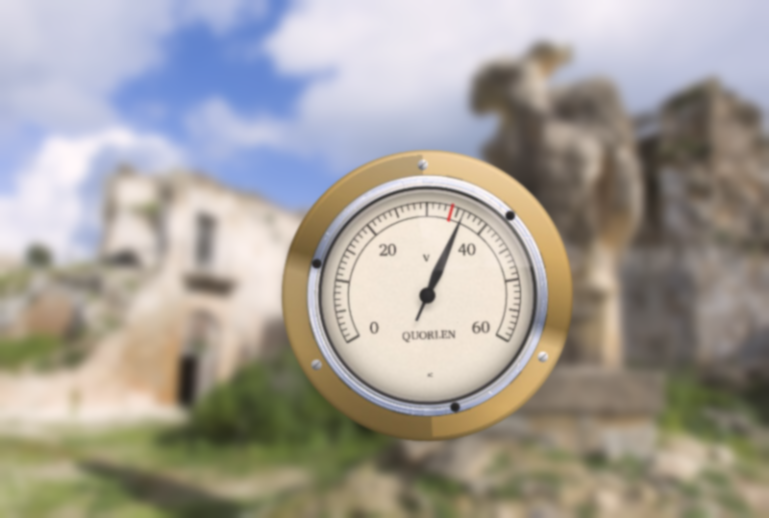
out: 36 V
